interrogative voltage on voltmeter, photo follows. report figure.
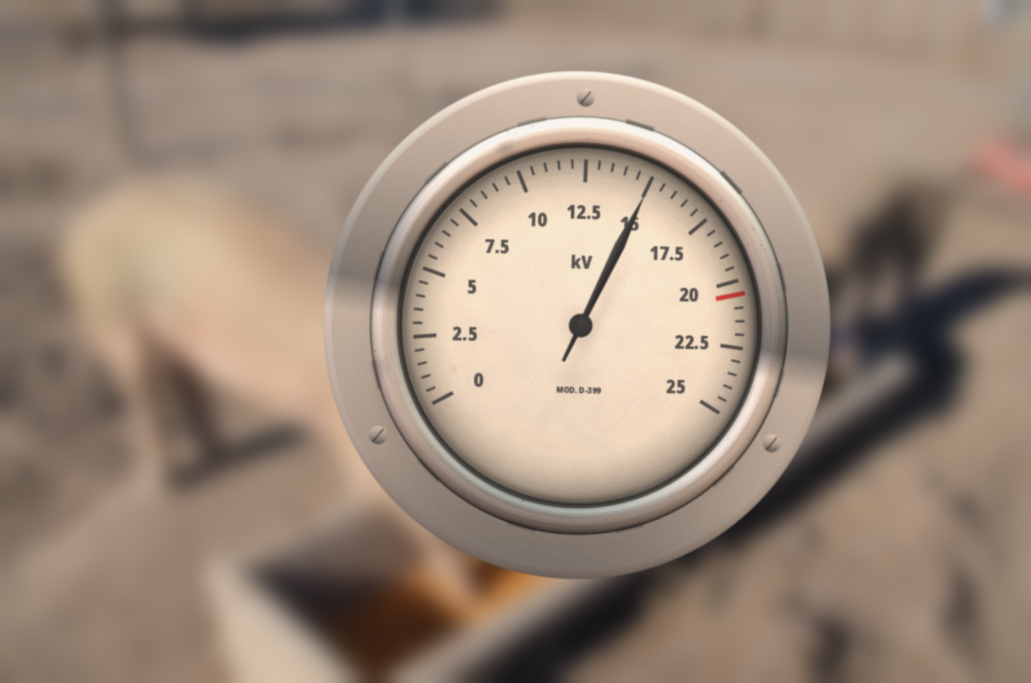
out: 15 kV
